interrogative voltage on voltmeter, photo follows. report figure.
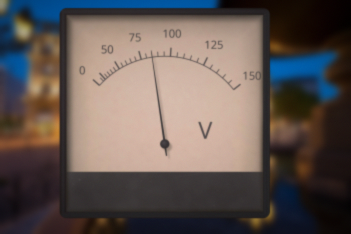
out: 85 V
